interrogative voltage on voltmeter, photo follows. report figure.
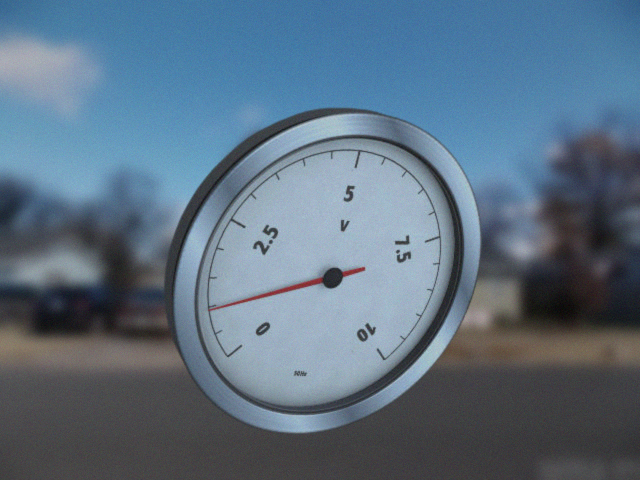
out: 1 V
